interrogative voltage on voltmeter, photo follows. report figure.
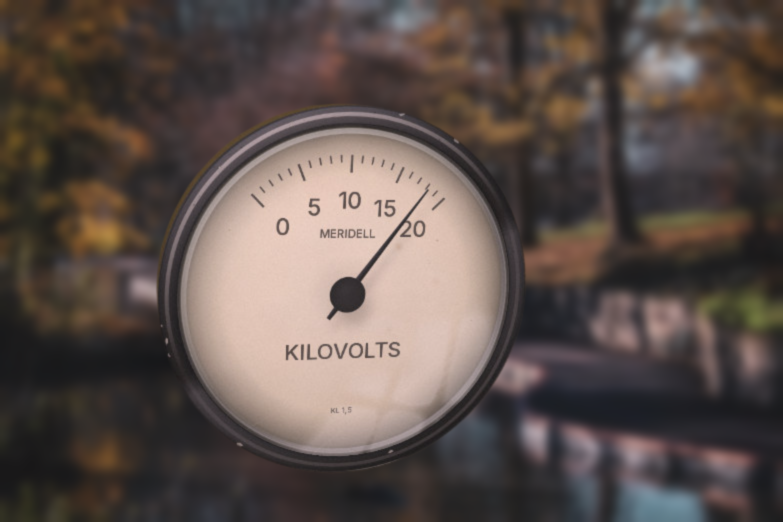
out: 18 kV
